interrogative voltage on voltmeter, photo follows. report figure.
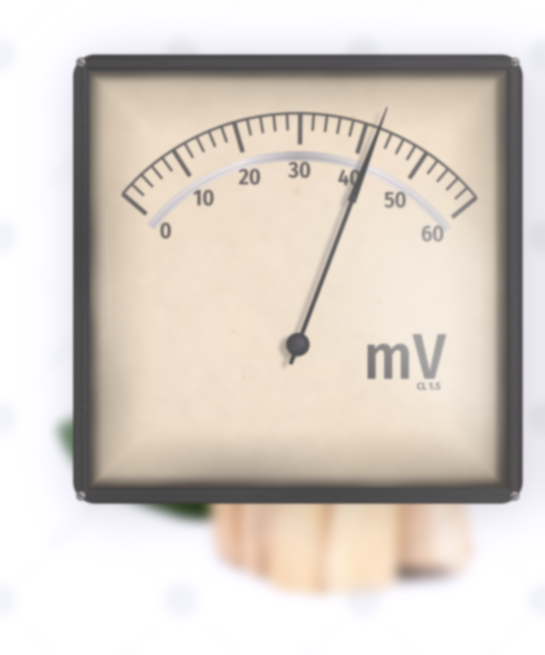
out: 42 mV
